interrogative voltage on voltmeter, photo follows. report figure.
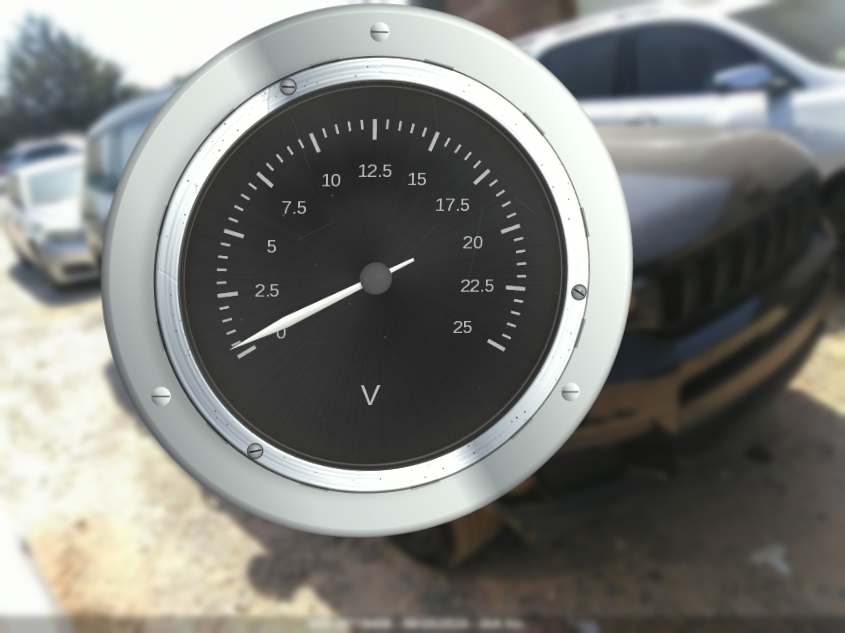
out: 0.5 V
